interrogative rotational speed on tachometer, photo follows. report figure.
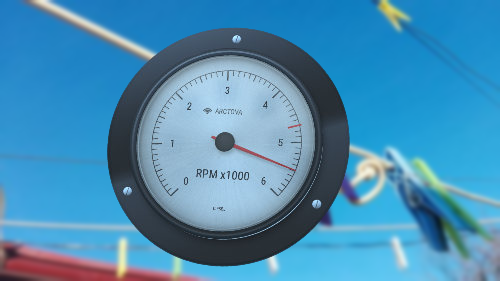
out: 5500 rpm
